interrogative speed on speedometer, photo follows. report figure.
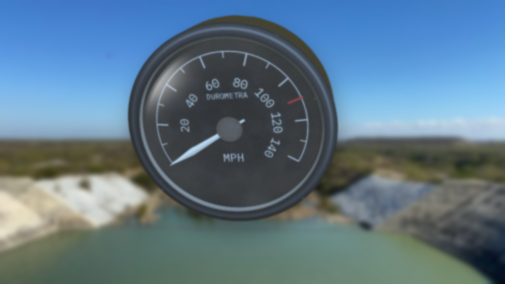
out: 0 mph
